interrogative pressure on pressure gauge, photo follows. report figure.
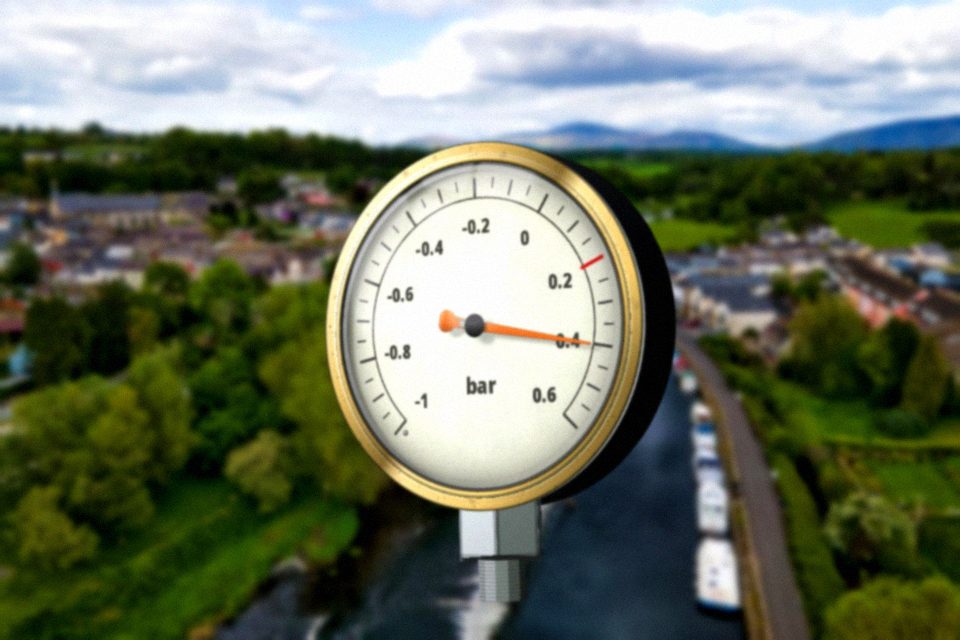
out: 0.4 bar
